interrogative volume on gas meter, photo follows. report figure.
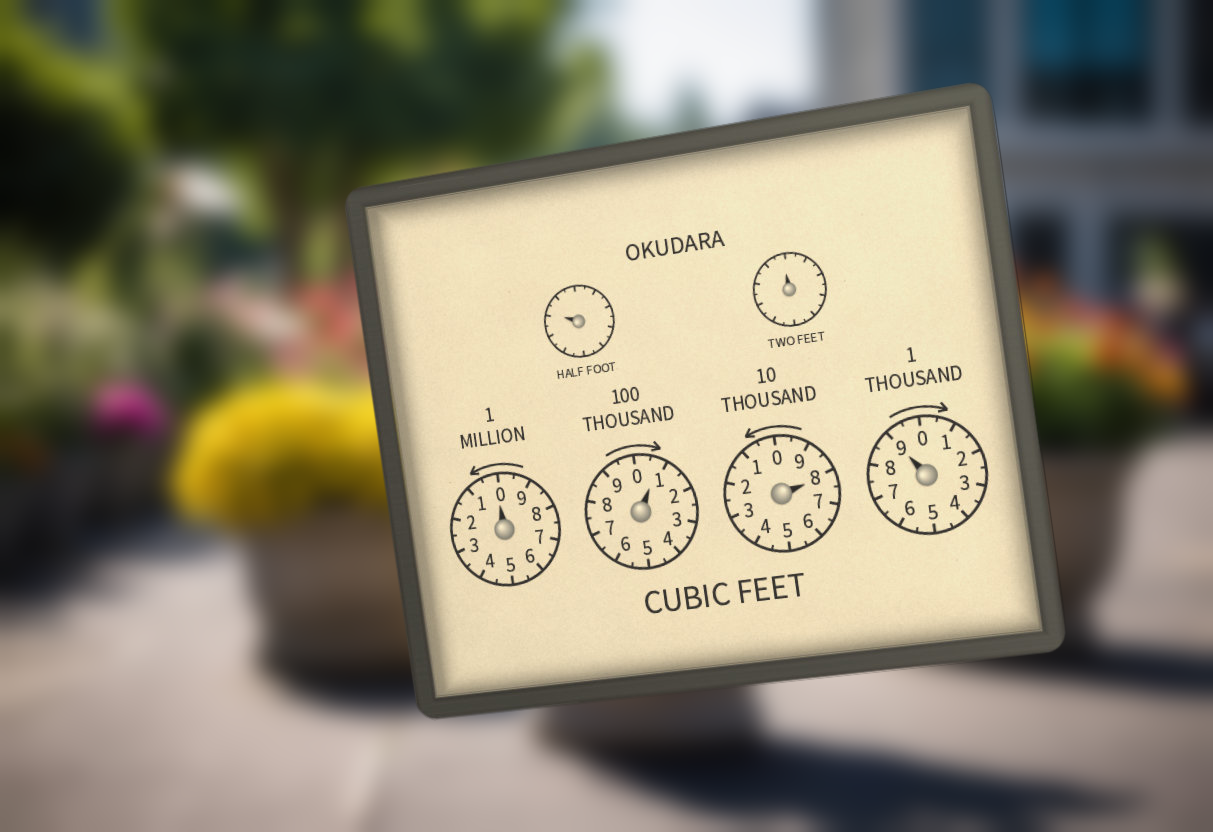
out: 7900 ft³
